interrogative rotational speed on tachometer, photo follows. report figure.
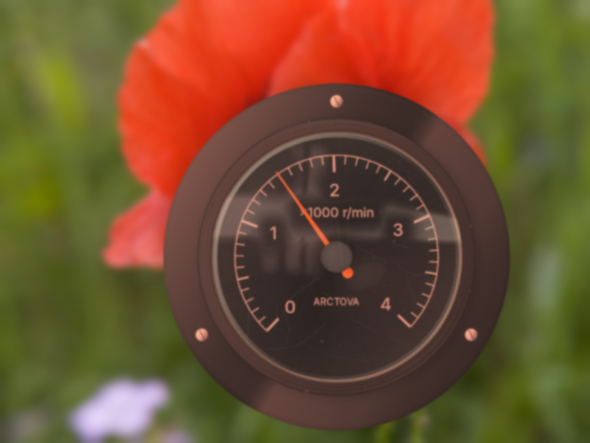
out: 1500 rpm
